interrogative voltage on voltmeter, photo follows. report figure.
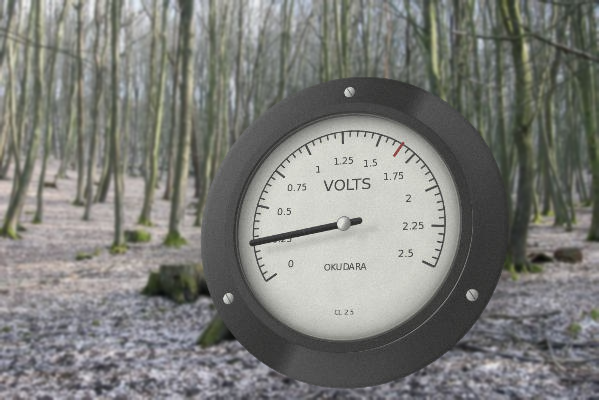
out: 0.25 V
